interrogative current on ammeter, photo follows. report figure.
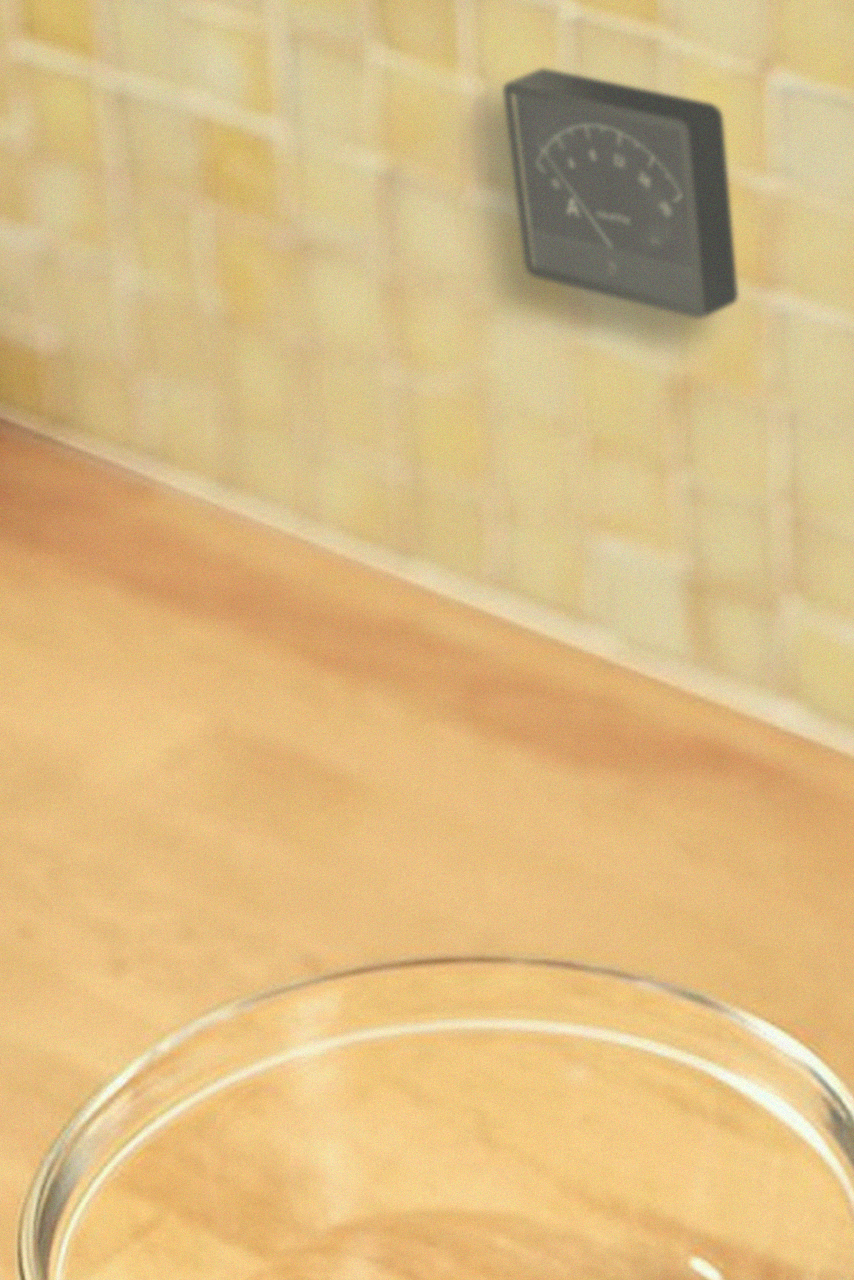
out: 2 A
